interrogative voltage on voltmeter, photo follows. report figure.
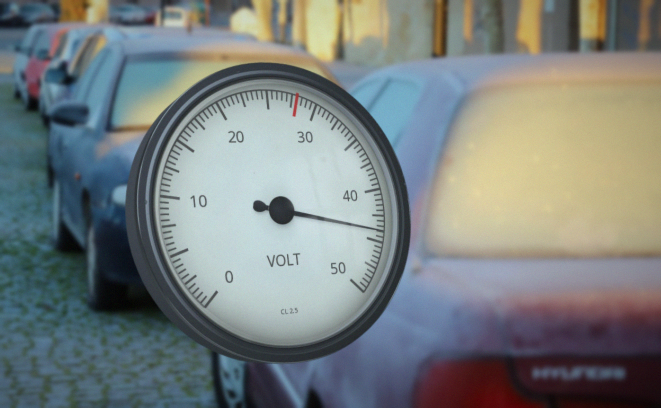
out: 44 V
